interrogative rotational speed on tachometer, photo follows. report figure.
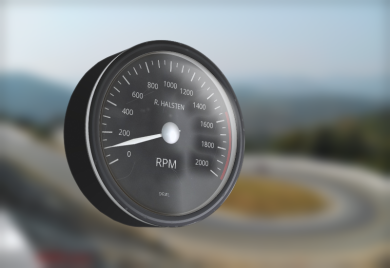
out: 100 rpm
